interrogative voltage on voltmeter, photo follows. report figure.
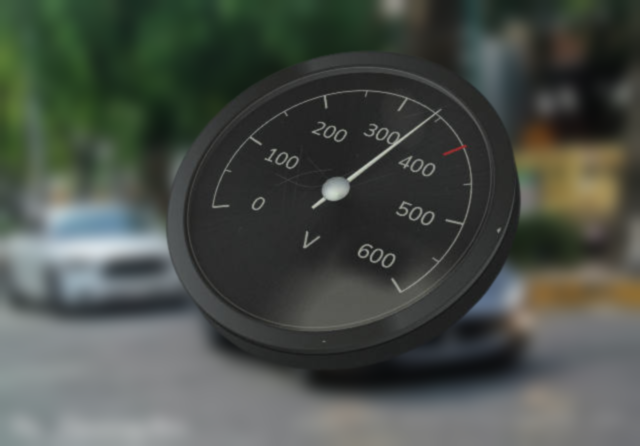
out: 350 V
